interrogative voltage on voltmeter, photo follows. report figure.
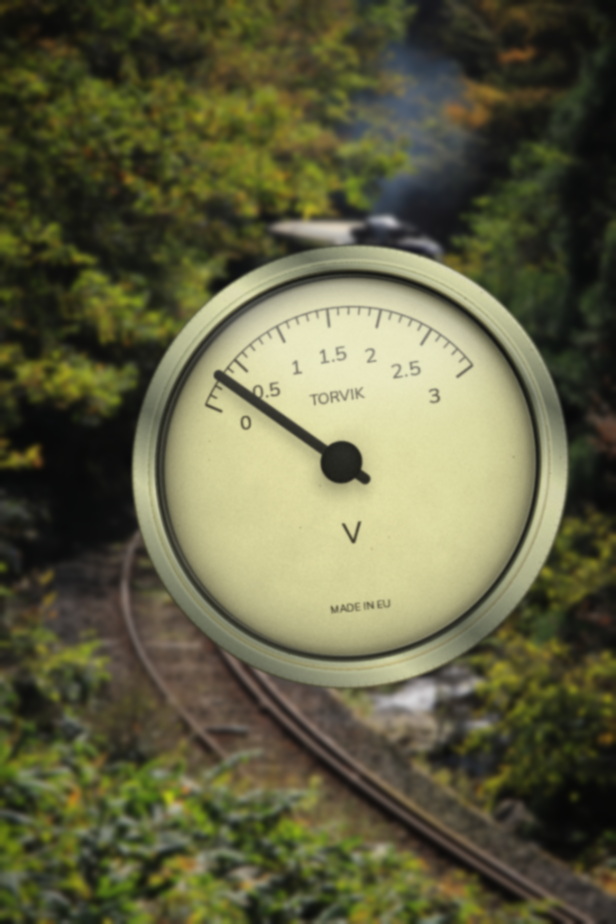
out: 0.3 V
